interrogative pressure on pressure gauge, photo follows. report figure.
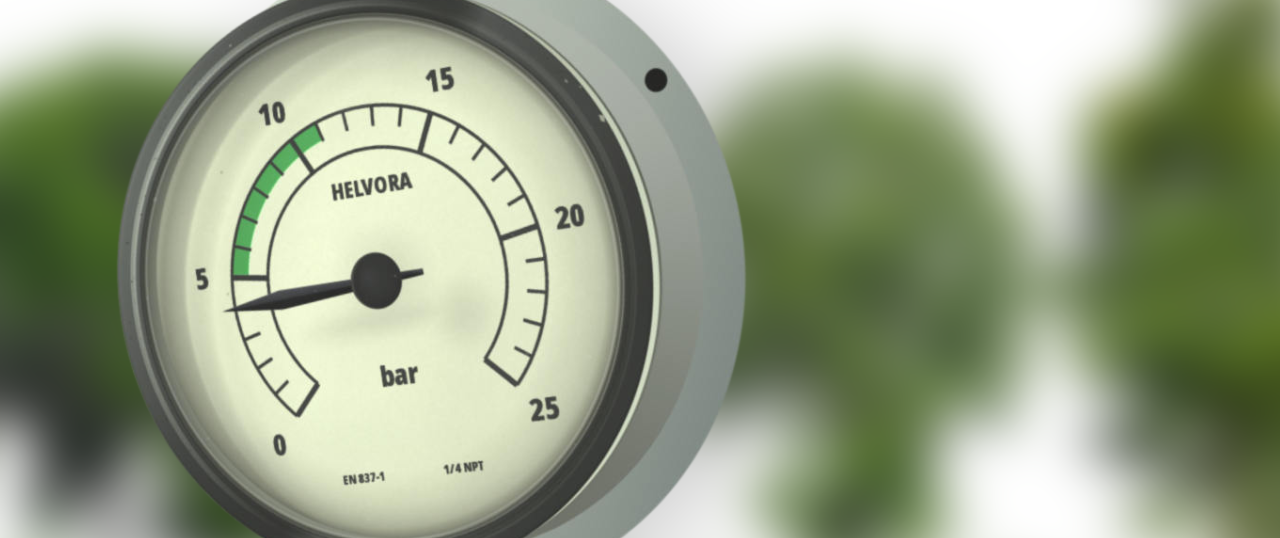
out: 4 bar
